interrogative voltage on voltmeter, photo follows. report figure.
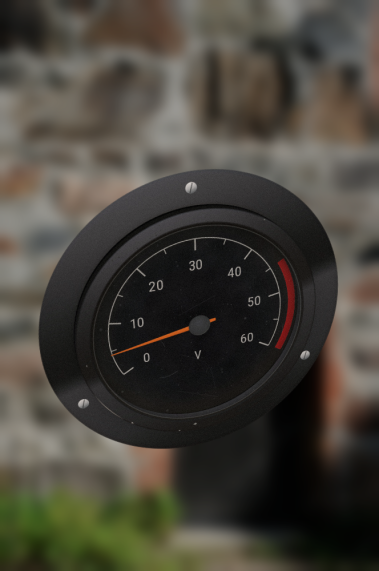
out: 5 V
